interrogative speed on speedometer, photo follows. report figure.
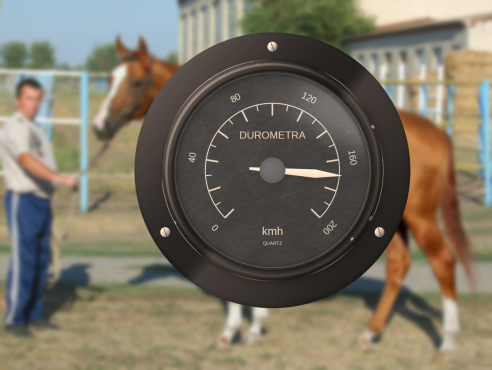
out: 170 km/h
